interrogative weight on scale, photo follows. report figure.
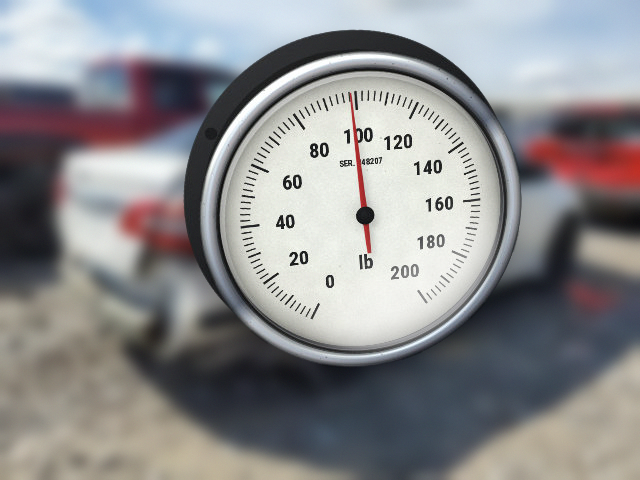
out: 98 lb
